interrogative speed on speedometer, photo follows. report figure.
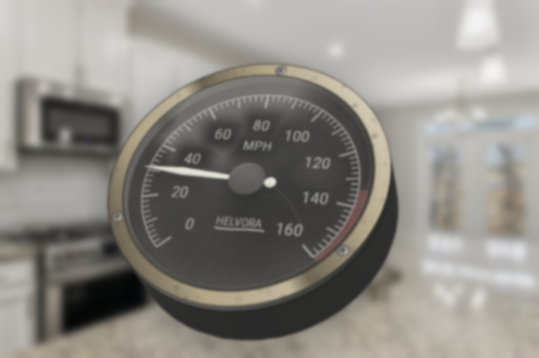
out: 30 mph
